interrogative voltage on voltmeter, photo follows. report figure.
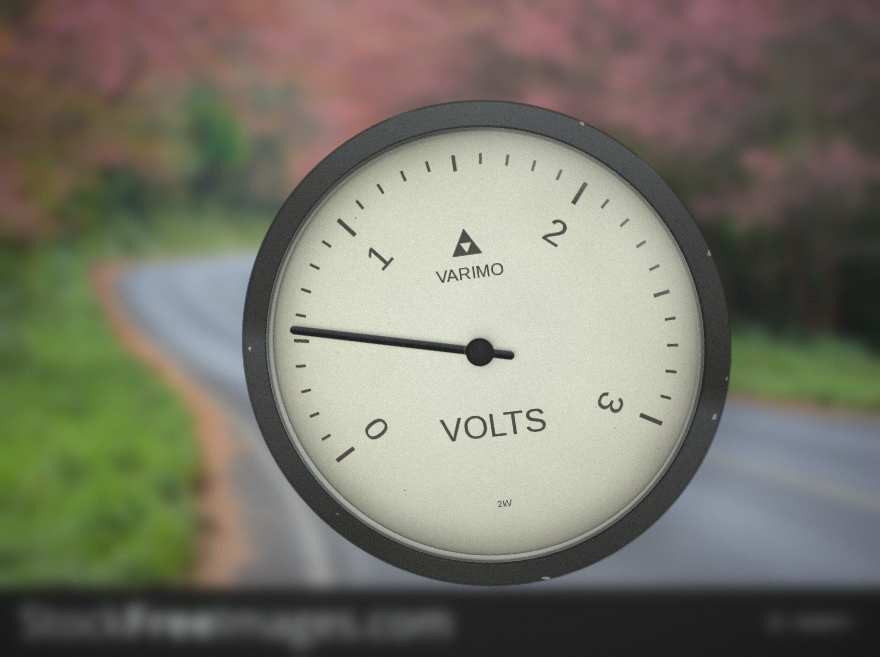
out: 0.55 V
